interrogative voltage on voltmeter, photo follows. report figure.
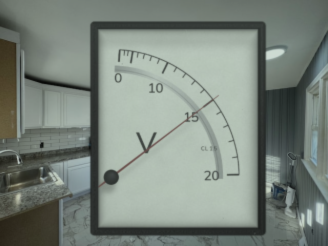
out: 15 V
